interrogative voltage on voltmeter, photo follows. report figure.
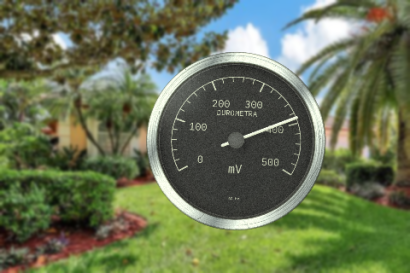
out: 390 mV
